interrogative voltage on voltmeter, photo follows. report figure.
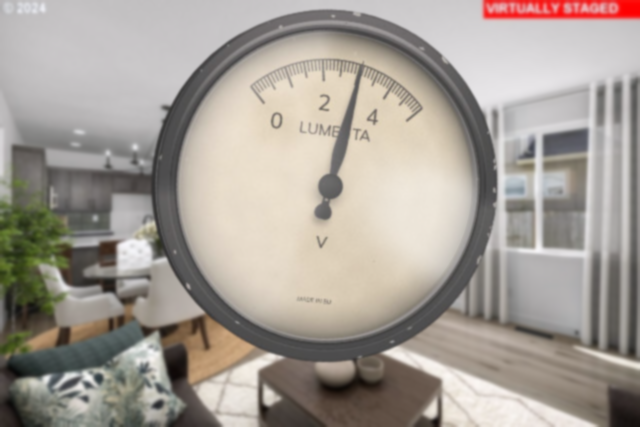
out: 3 V
